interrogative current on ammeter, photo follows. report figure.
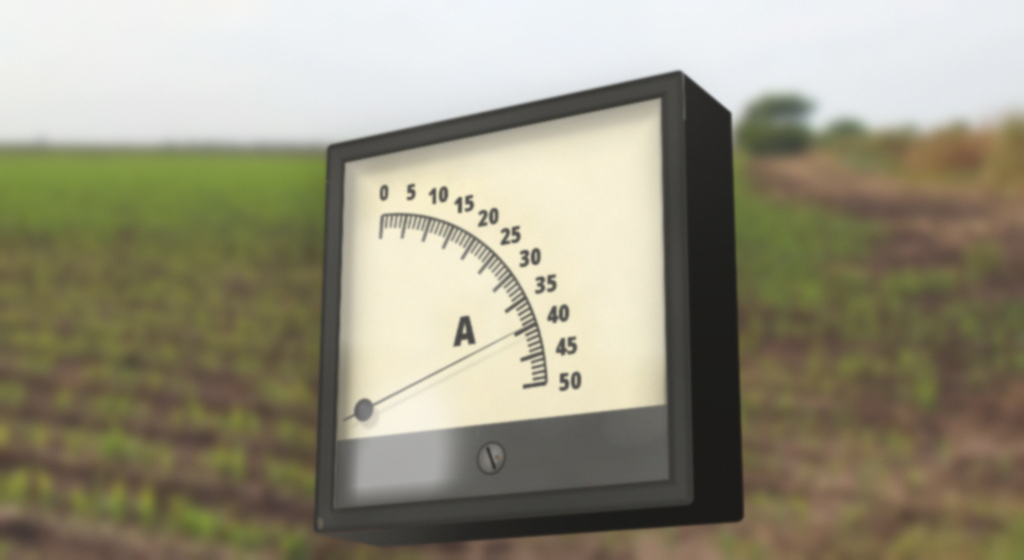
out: 40 A
